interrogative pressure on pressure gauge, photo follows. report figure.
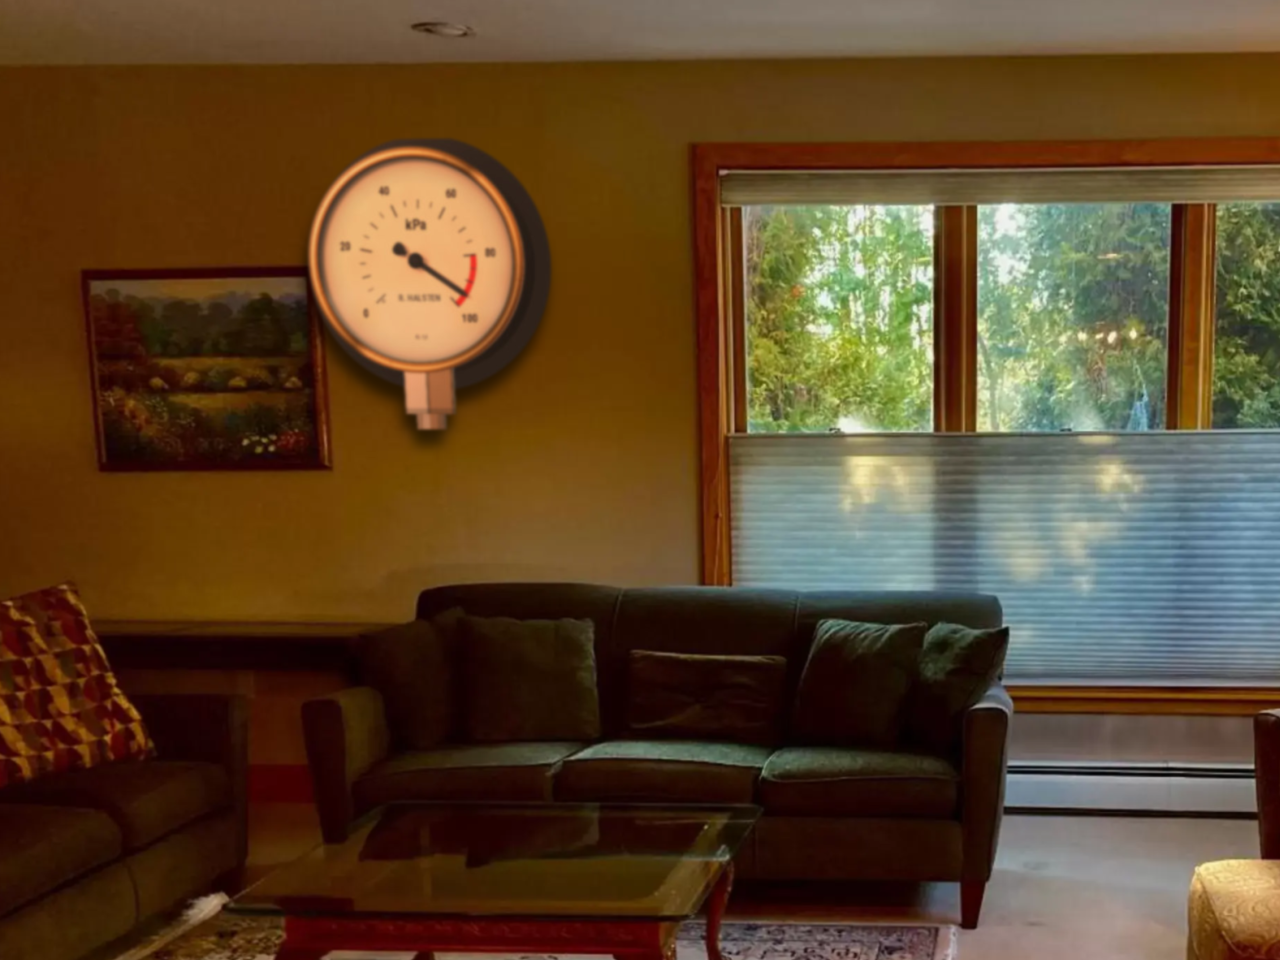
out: 95 kPa
